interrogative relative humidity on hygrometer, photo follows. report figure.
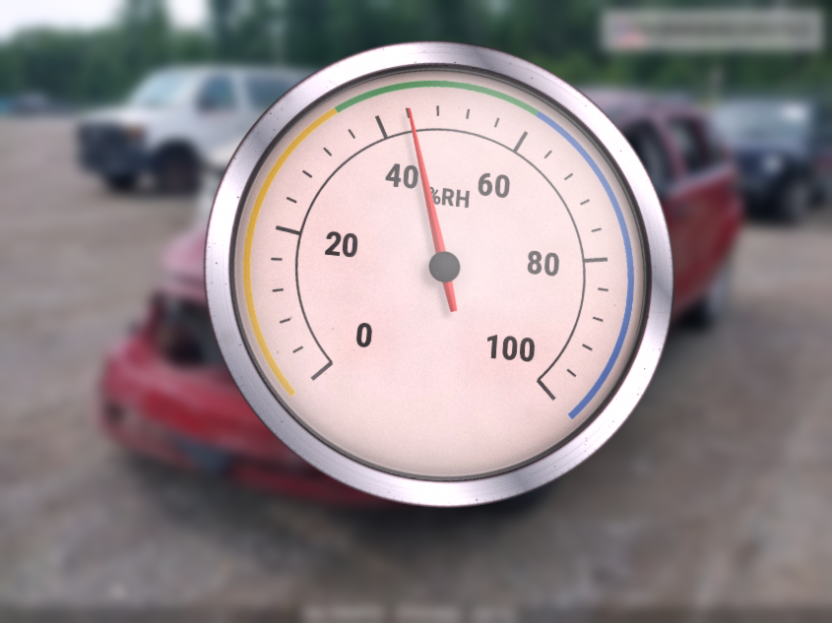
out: 44 %
